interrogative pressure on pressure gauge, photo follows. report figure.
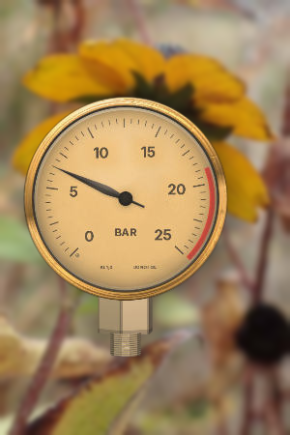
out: 6.5 bar
